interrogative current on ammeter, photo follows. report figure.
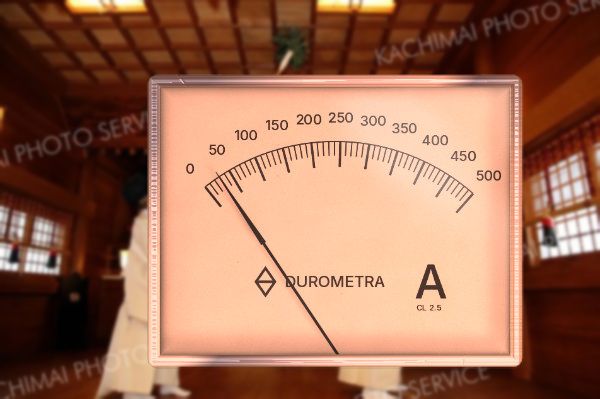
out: 30 A
